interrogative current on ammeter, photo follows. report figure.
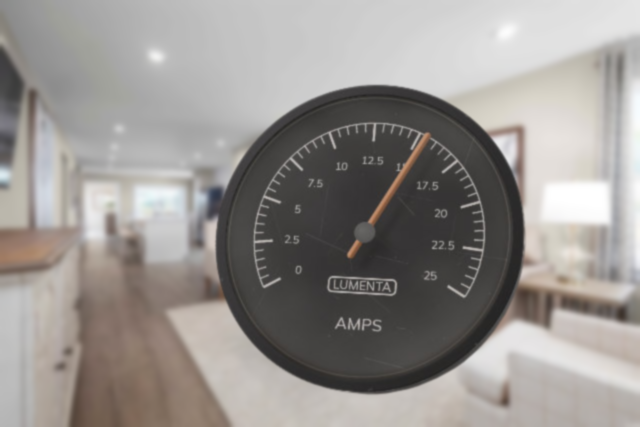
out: 15.5 A
